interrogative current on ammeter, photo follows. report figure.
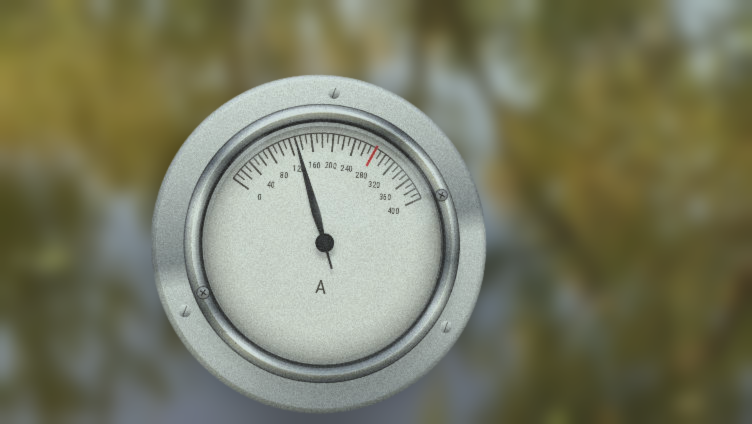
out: 130 A
